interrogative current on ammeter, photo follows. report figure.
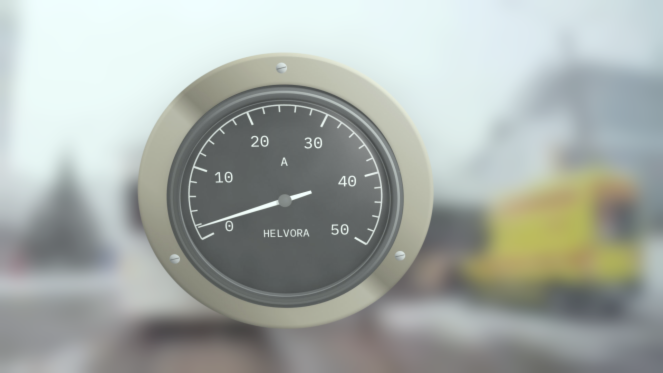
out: 2 A
